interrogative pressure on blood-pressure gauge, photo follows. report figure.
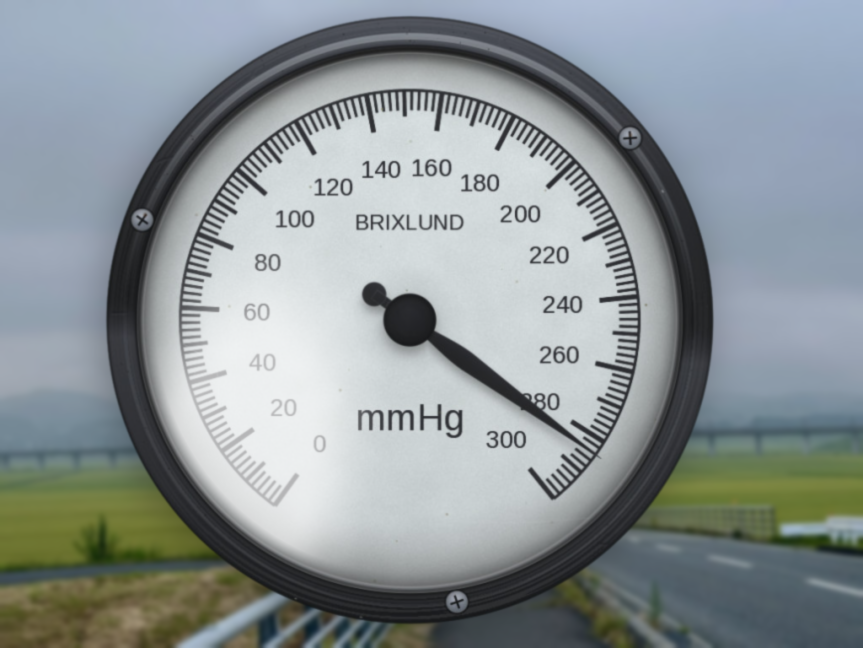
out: 284 mmHg
